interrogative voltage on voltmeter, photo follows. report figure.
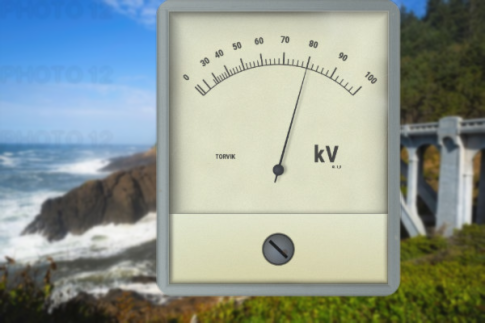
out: 80 kV
